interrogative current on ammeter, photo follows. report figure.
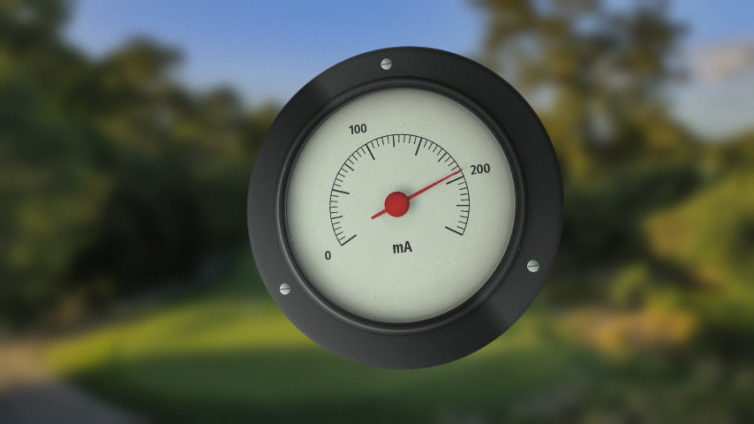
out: 195 mA
